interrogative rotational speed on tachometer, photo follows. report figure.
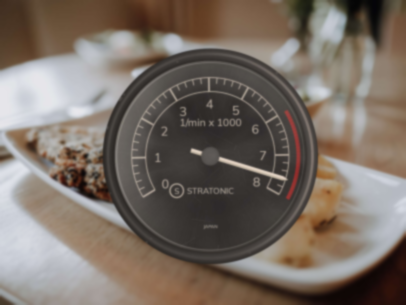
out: 7600 rpm
